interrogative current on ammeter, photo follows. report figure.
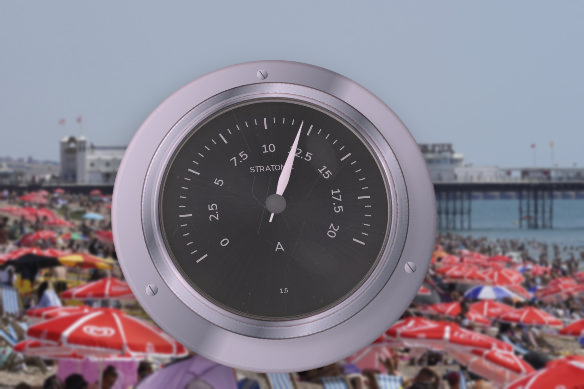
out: 12 A
